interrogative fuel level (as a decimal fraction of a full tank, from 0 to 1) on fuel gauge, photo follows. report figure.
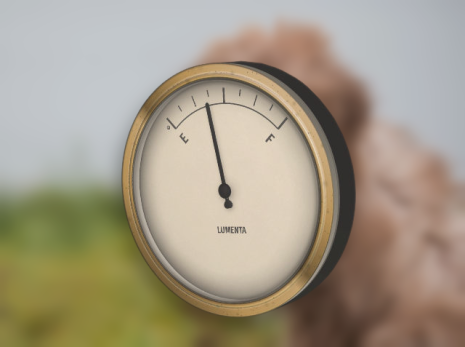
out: 0.375
